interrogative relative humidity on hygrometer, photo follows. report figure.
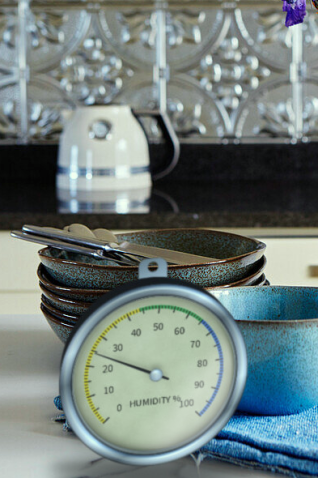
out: 25 %
